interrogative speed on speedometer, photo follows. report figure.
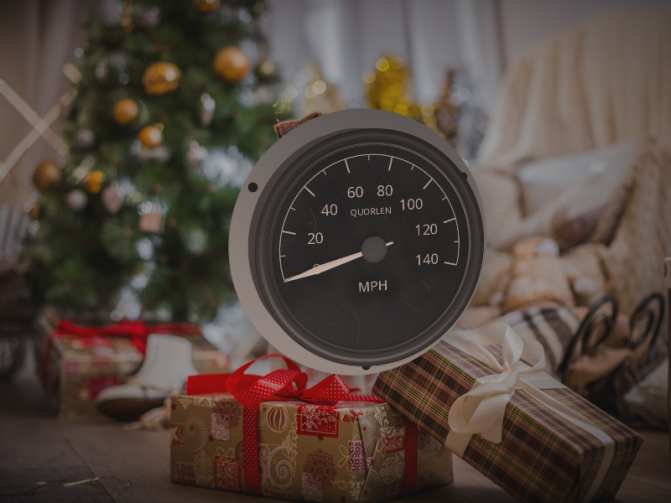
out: 0 mph
